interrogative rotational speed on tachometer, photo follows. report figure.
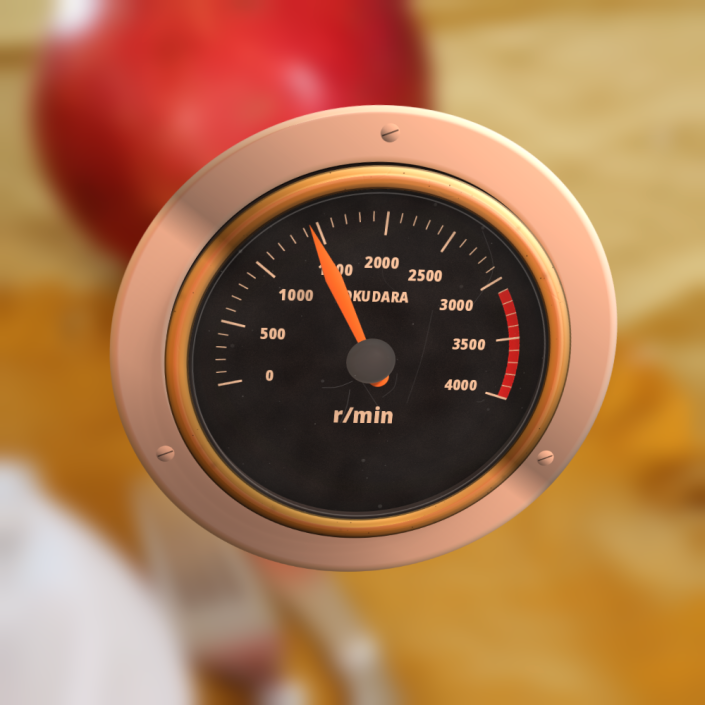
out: 1450 rpm
